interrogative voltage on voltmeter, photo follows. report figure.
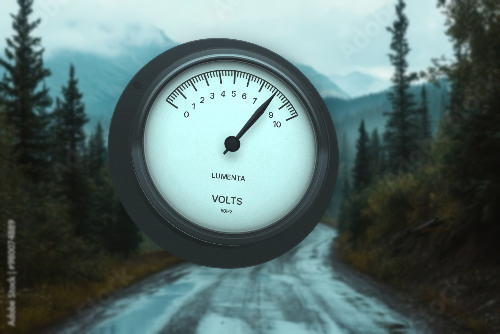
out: 8 V
